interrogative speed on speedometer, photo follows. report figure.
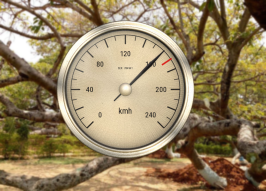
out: 160 km/h
